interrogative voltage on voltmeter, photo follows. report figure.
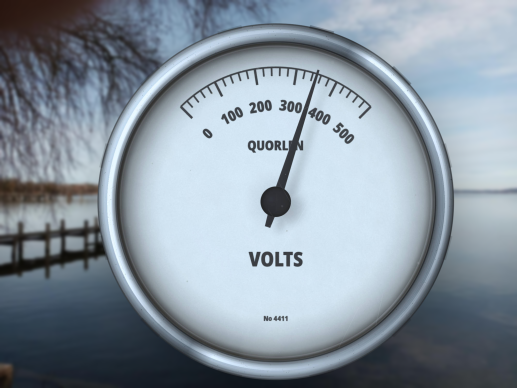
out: 350 V
